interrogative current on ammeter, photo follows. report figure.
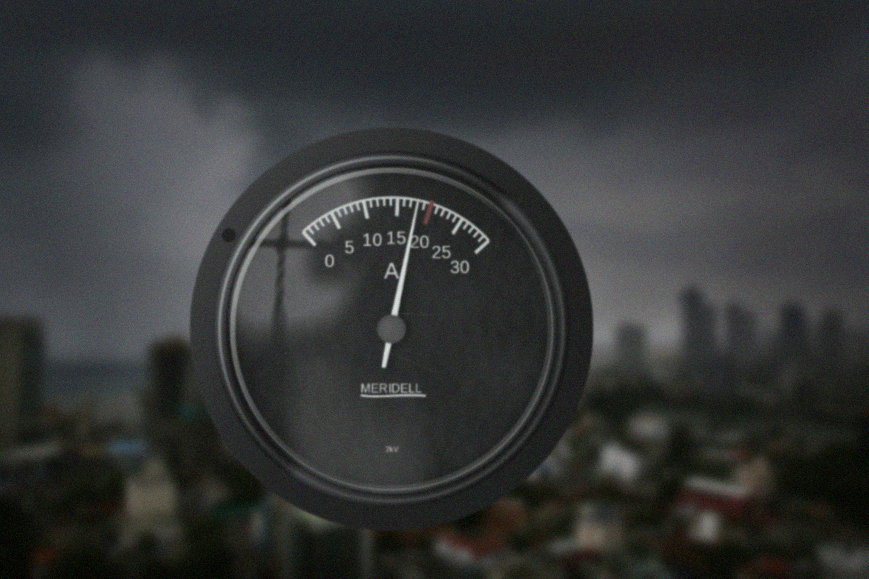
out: 18 A
